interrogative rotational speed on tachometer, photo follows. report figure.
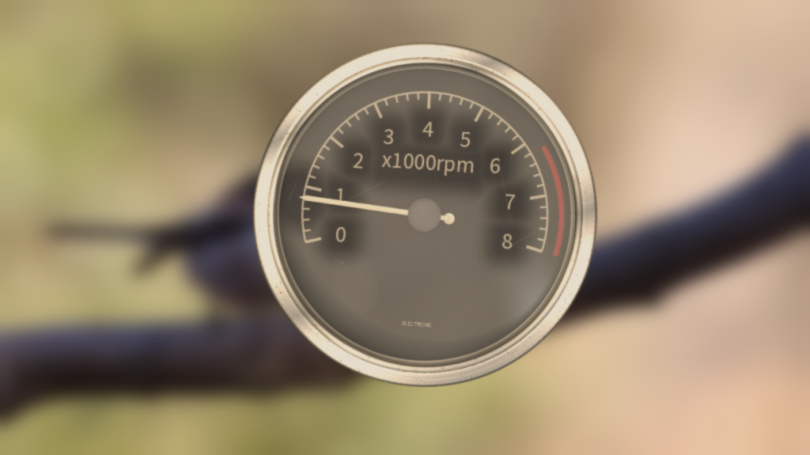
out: 800 rpm
